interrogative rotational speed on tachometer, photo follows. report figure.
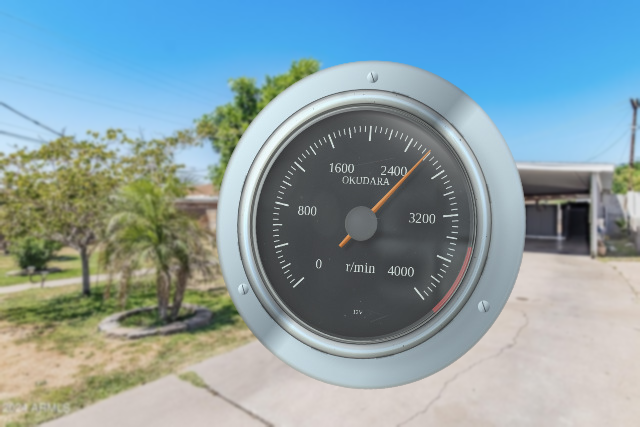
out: 2600 rpm
